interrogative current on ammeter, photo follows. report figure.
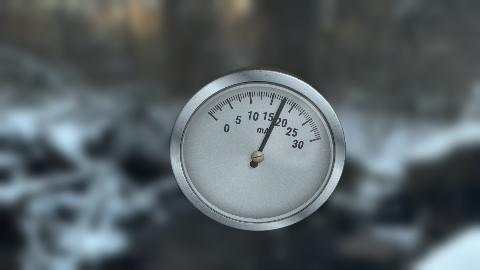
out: 17.5 mA
